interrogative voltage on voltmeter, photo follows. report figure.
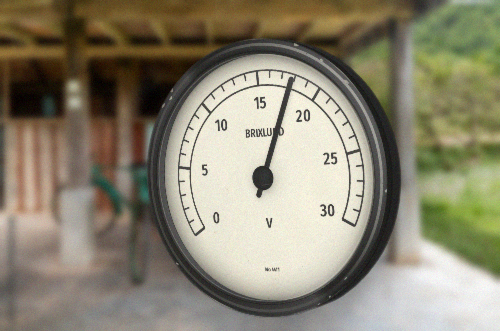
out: 18 V
